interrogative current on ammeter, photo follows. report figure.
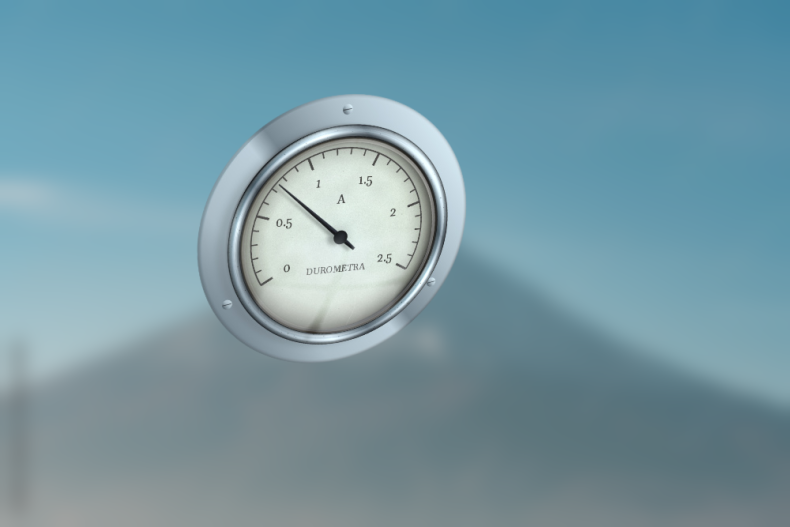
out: 0.75 A
